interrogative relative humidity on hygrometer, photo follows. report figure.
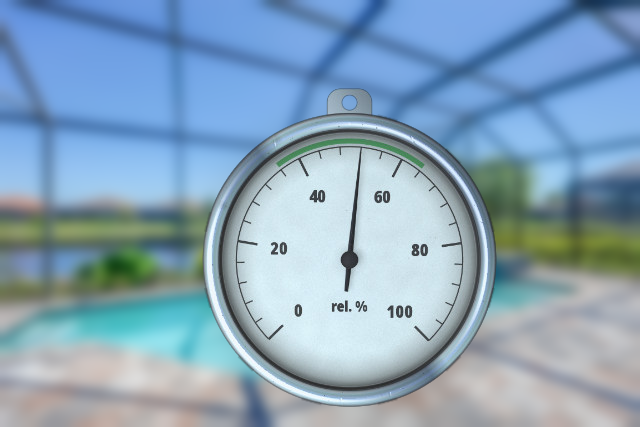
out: 52 %
